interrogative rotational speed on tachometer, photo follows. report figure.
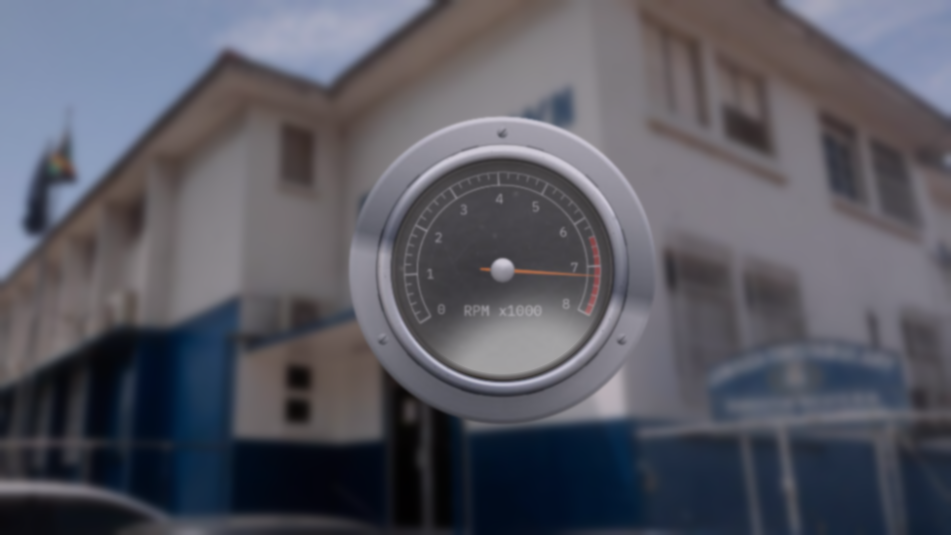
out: 7200 rpm
